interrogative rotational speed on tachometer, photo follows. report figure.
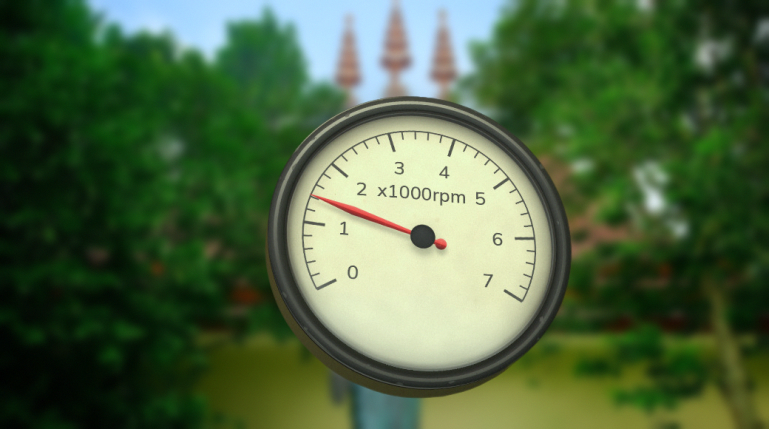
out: 1400 rpm
